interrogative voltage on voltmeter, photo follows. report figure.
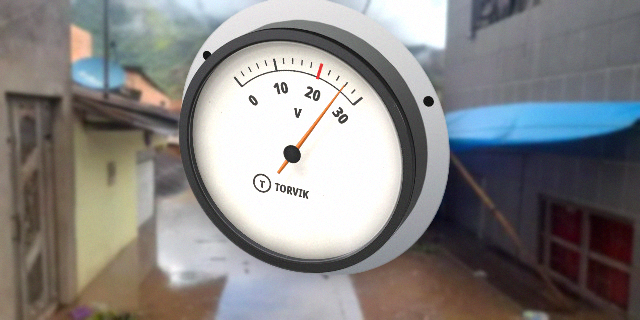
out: 26 V
